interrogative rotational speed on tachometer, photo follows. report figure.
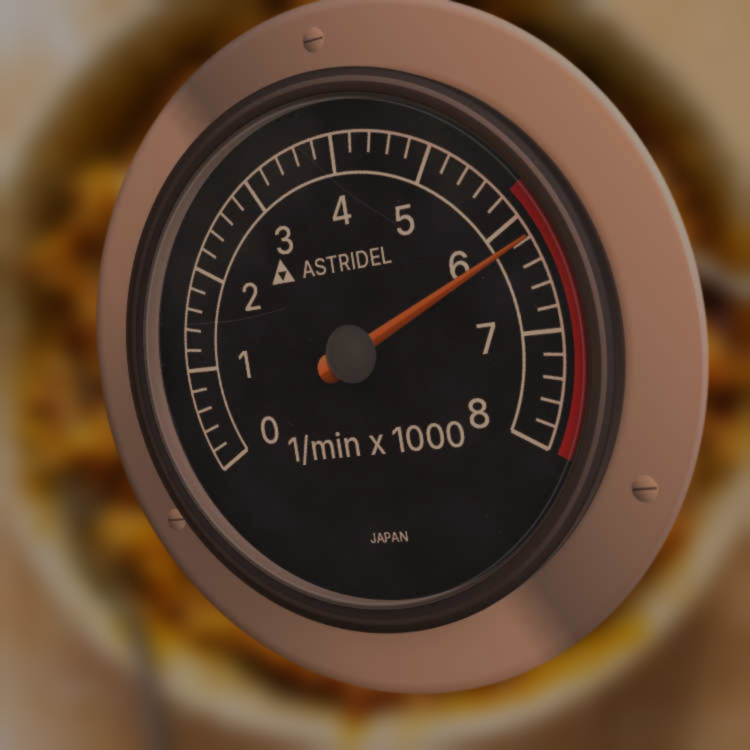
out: 6200 rpm
